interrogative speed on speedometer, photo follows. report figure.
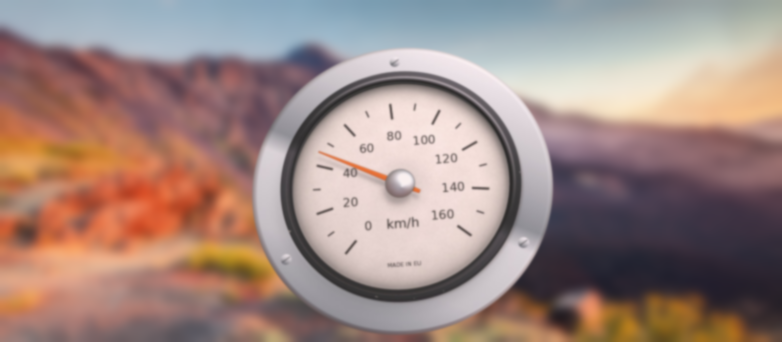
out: 45 km/h
